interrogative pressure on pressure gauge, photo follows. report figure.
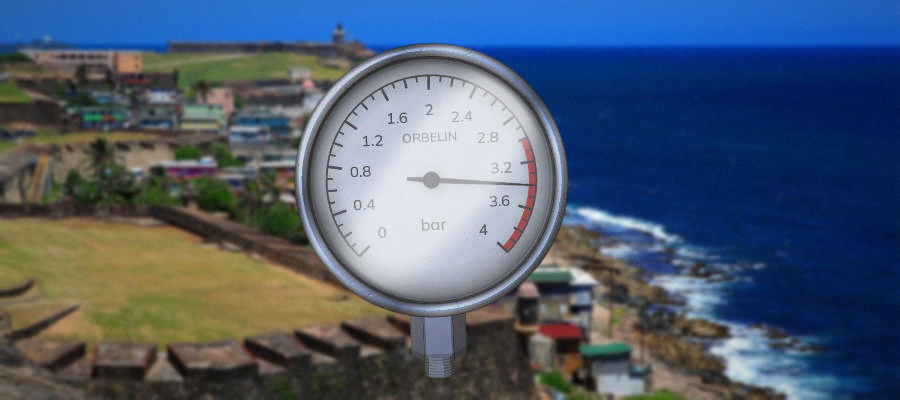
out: 3.4 bar
